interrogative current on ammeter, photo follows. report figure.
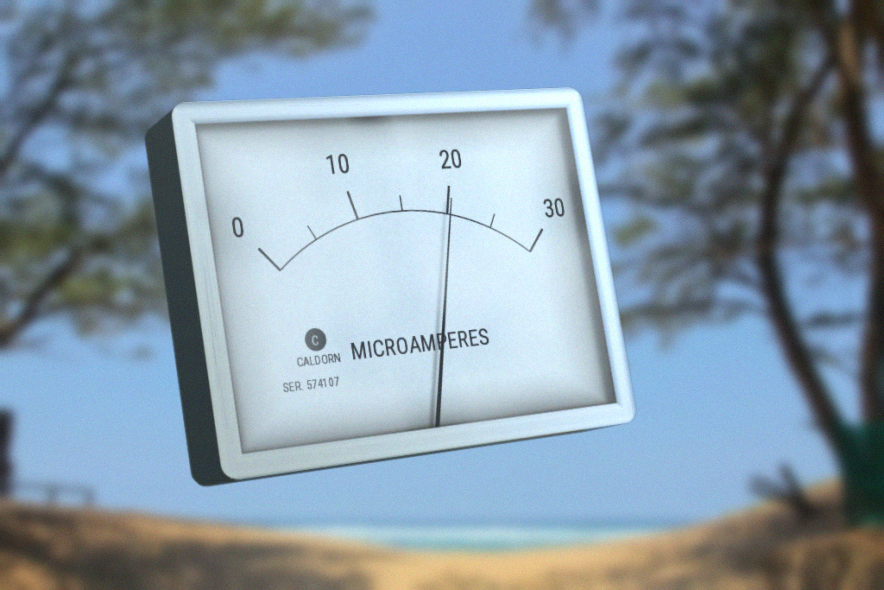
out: 20 µA
